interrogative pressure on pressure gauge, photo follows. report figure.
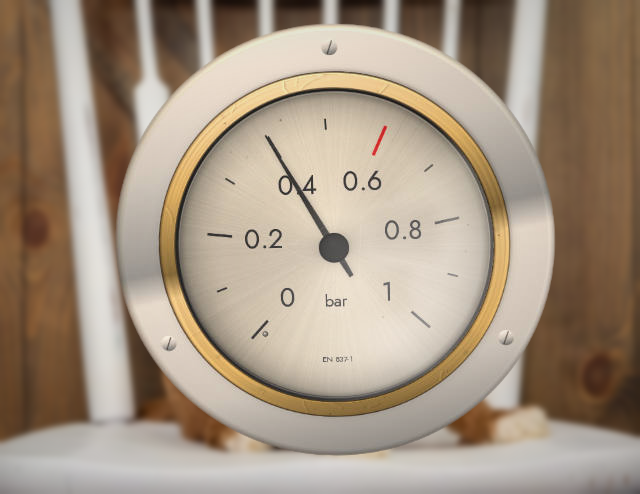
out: 0.4 bar
